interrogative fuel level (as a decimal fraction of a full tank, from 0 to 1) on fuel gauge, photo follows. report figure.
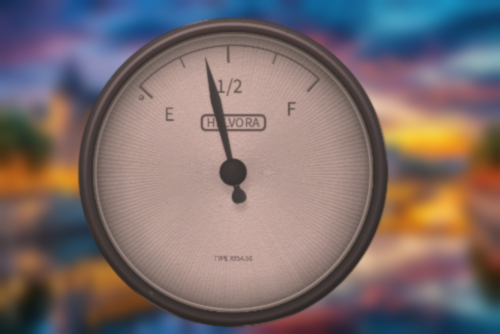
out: 0.375
